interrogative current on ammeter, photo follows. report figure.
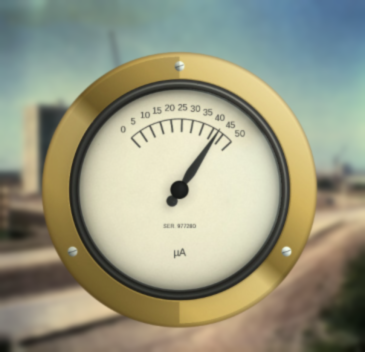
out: 42.5 µA
